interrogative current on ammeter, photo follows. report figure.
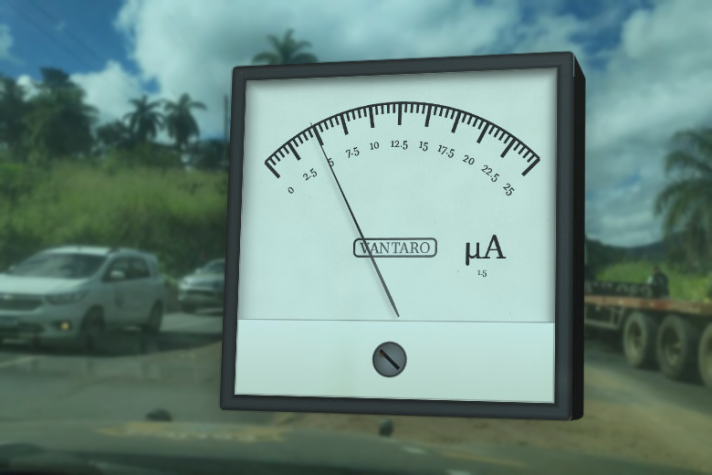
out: 5 µA
